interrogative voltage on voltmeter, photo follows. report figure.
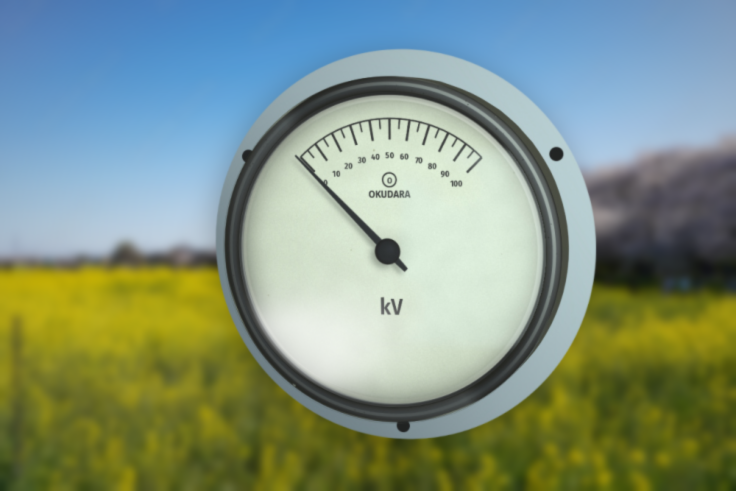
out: 0 kV
